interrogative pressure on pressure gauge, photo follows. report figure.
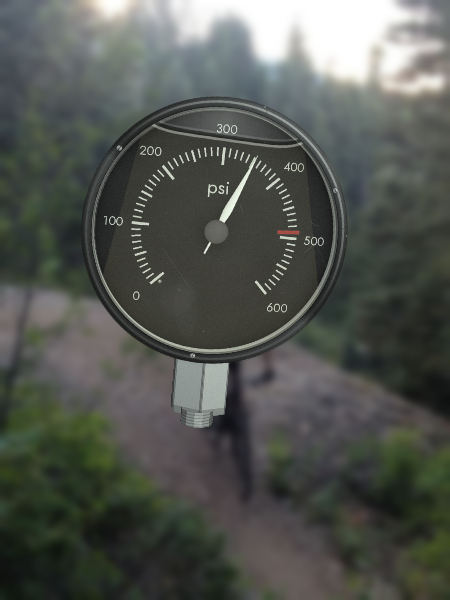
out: 350 psi
